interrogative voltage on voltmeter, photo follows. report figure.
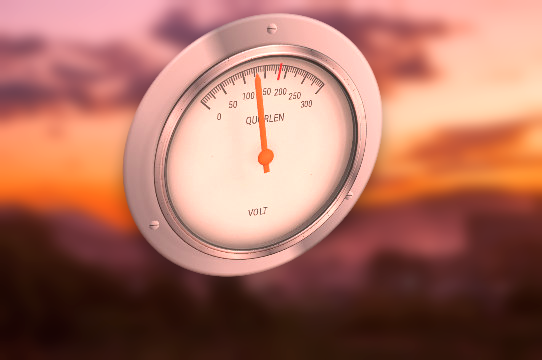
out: 125 V
